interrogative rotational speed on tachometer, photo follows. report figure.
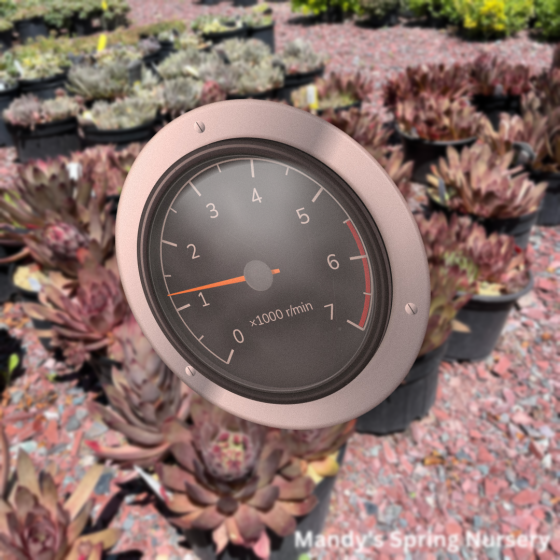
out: 1250 rpm
